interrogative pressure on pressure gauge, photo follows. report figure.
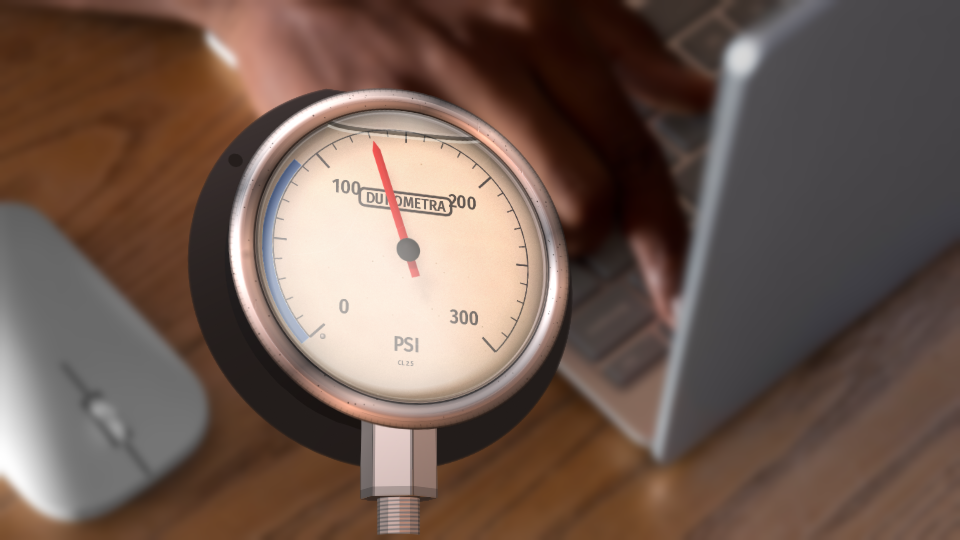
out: 130 psi
